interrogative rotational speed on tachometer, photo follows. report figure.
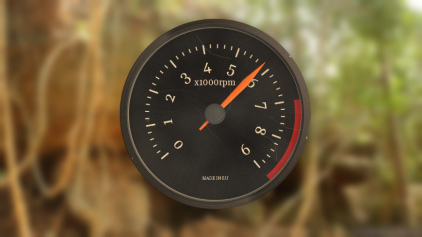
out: 5800 rpm
